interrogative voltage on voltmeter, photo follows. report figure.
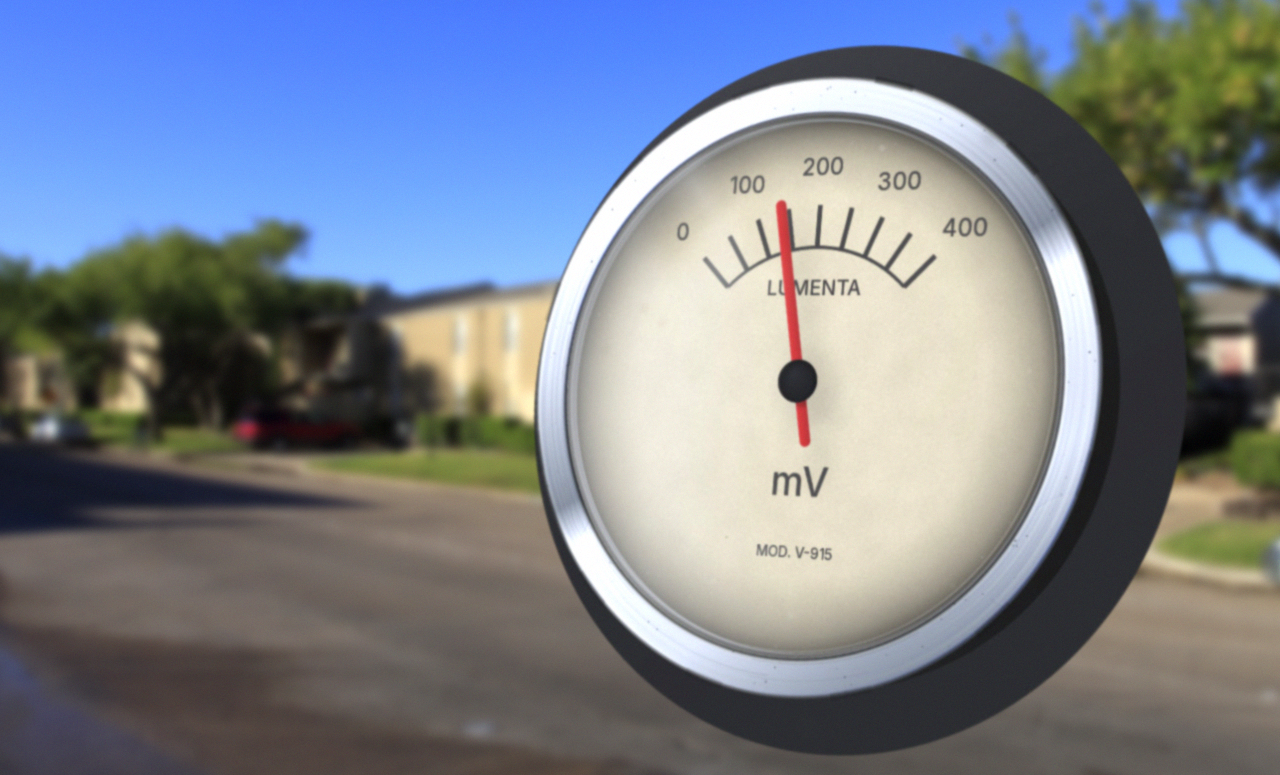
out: 150 mV
